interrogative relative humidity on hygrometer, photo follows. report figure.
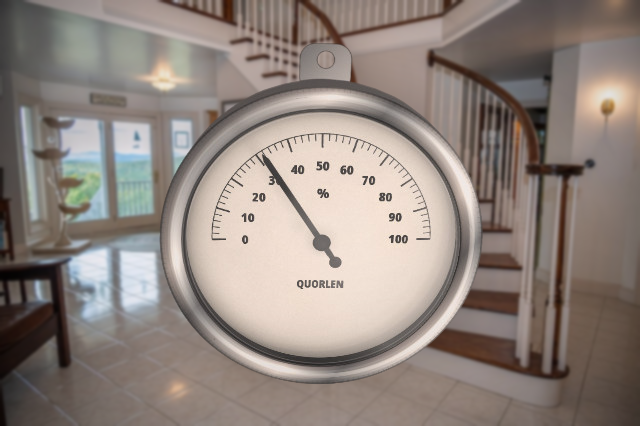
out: 32 %
